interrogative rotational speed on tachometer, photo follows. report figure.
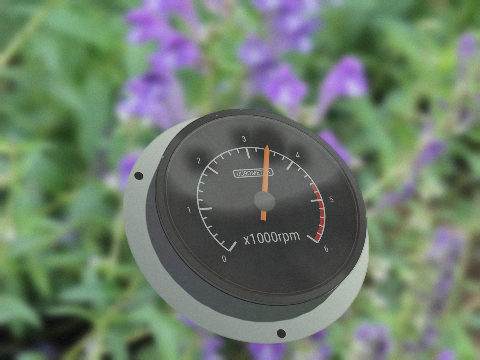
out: 3400 rpm
